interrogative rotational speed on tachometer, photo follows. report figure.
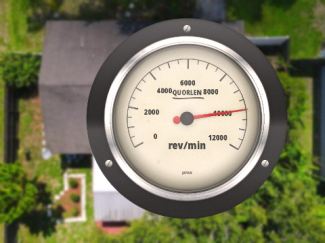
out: 10000 rpm
